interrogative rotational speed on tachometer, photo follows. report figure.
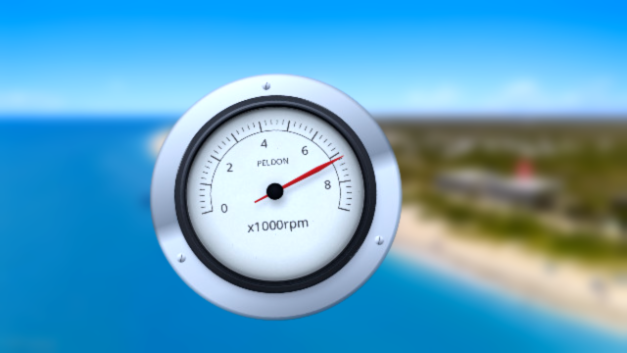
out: 7200 rpm
